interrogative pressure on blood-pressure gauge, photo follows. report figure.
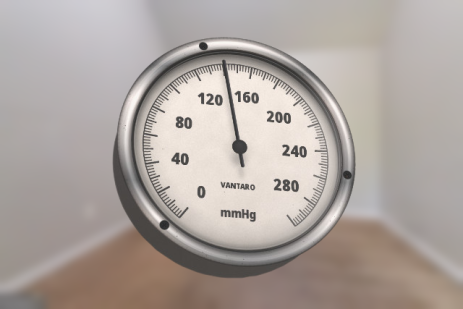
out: 140 mmHg
